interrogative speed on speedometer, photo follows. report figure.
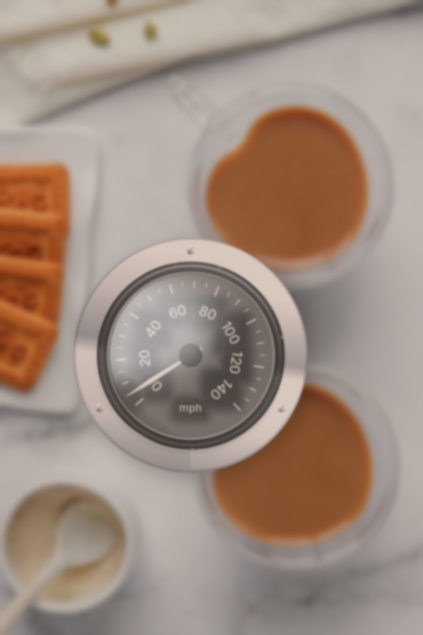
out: 5 mph
